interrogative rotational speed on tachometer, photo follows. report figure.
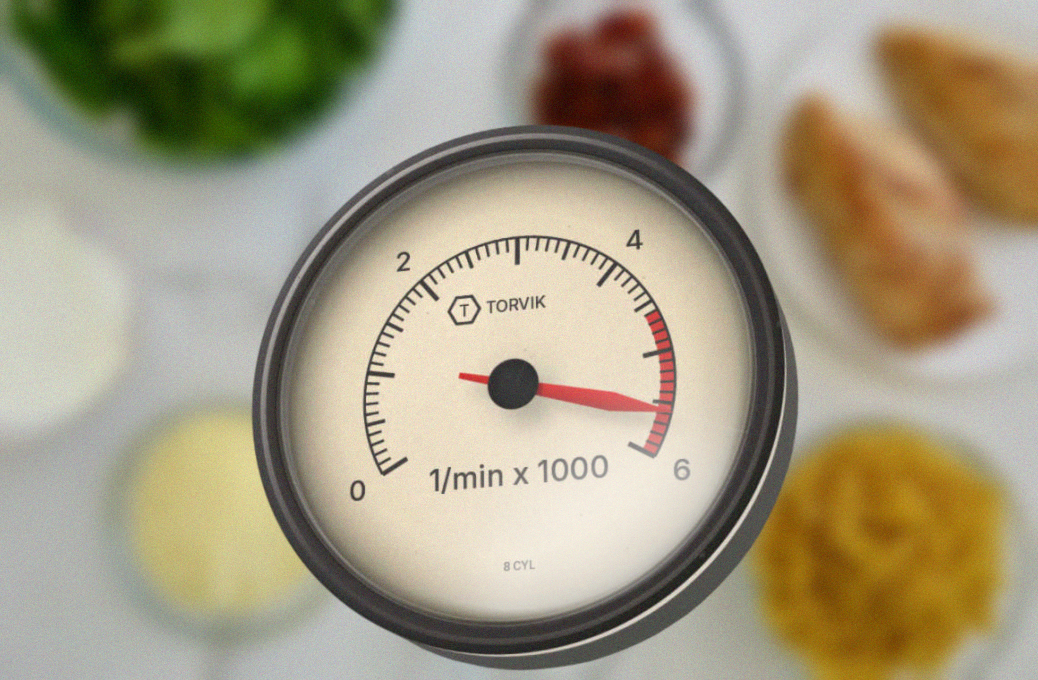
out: 5600 rpm
